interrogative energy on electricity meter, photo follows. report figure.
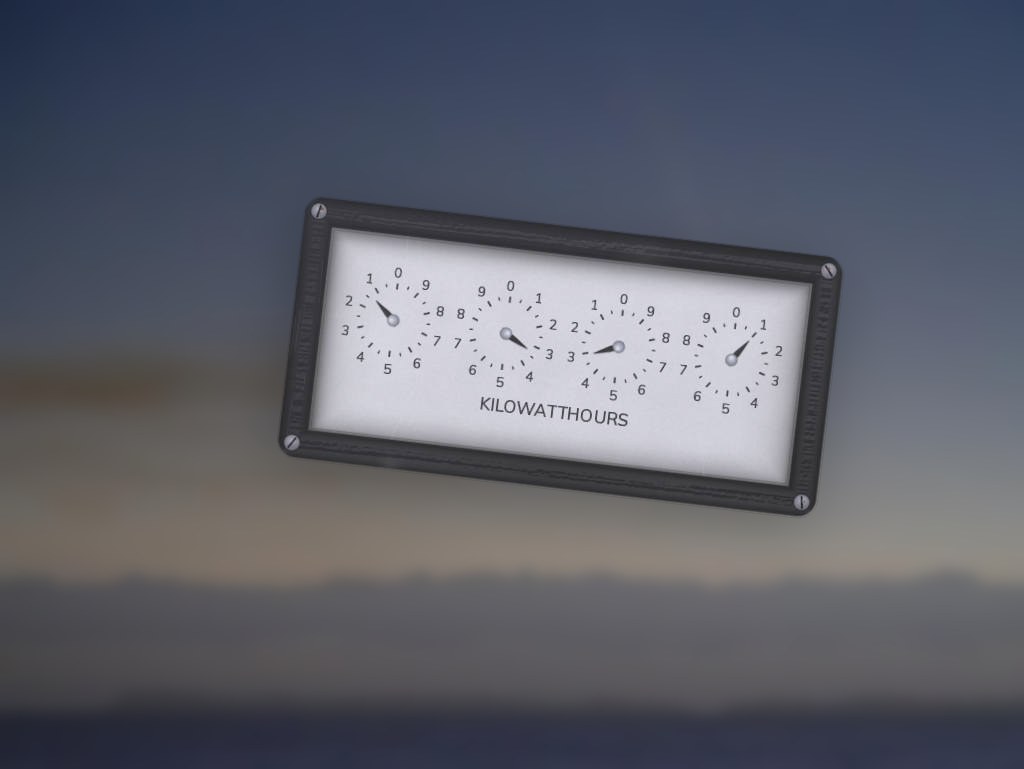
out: 1331 kWh
